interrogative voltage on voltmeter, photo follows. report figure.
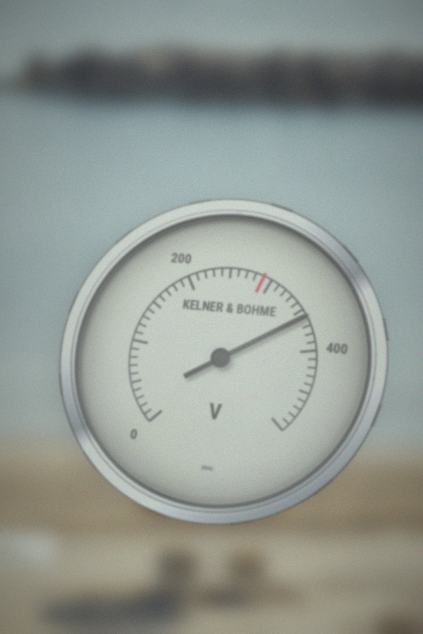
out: 360 V
